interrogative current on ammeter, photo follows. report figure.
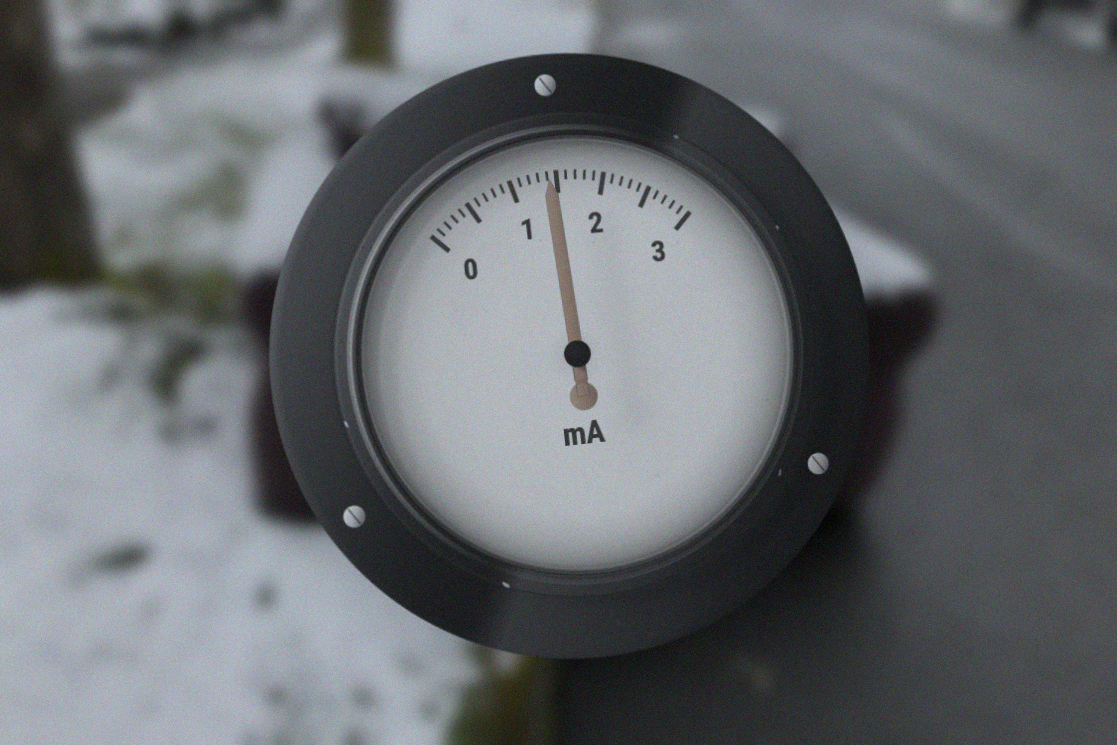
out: 1.4 mA
